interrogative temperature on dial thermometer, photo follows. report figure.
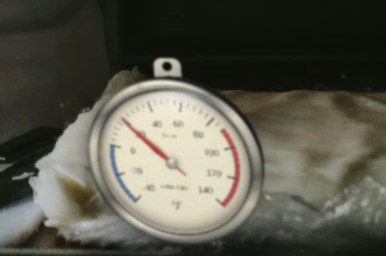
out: 20 °F
